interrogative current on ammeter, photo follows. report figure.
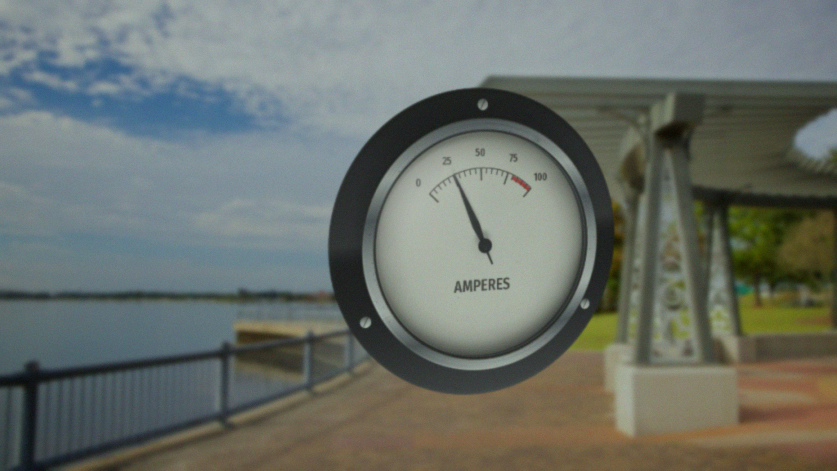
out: 25 A
